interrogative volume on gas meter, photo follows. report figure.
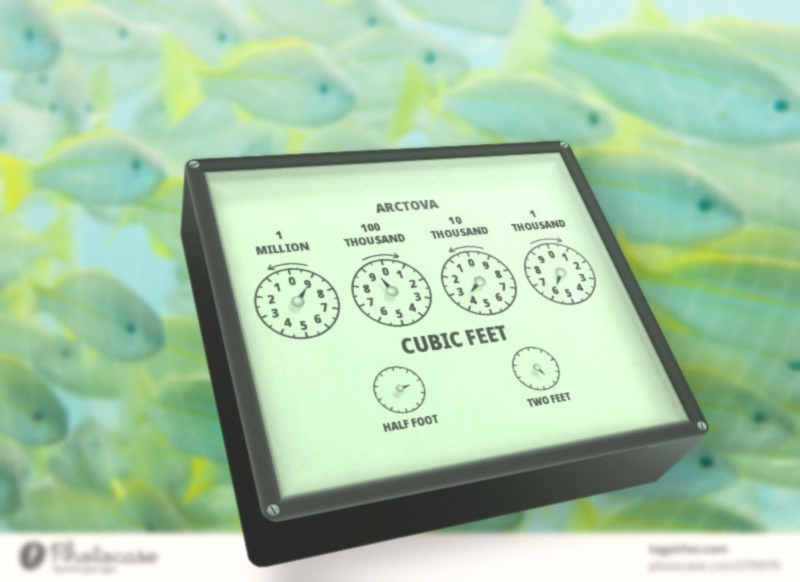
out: 893600 ft³
